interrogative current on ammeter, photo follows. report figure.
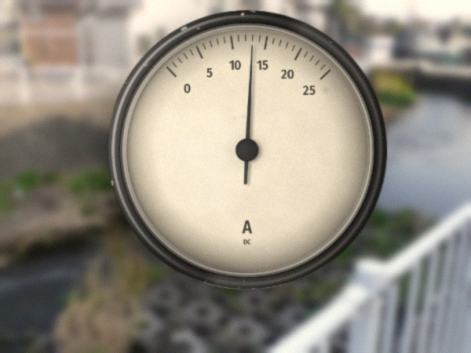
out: 13 A
